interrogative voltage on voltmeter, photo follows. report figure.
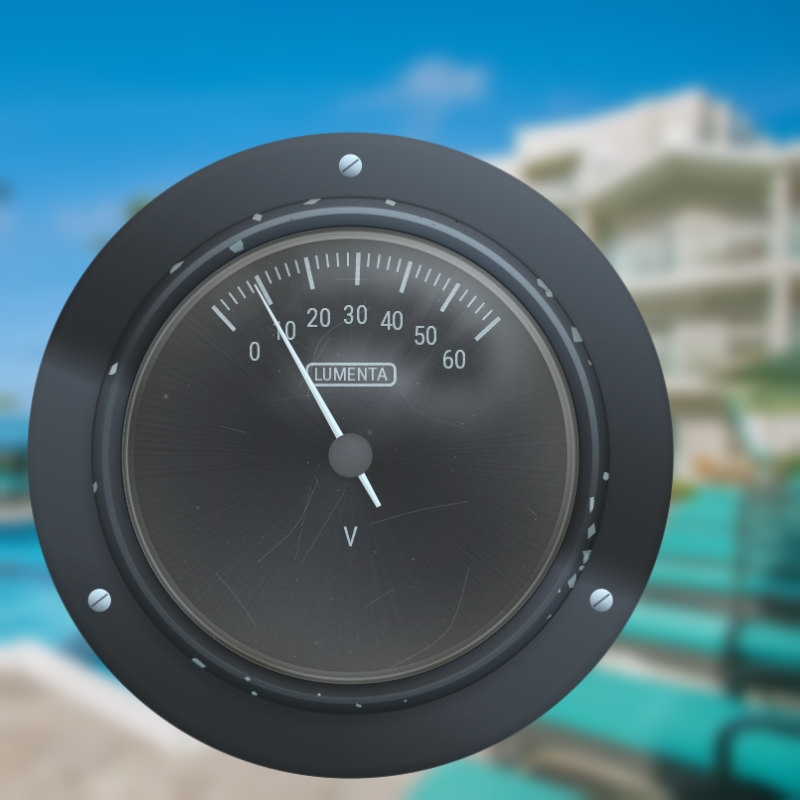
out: 9 V
